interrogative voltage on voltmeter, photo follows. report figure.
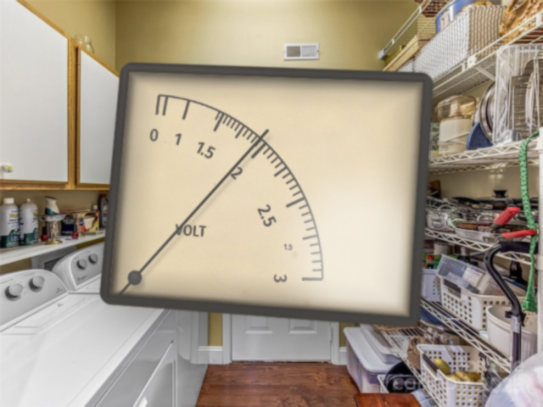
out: 1.95 V
